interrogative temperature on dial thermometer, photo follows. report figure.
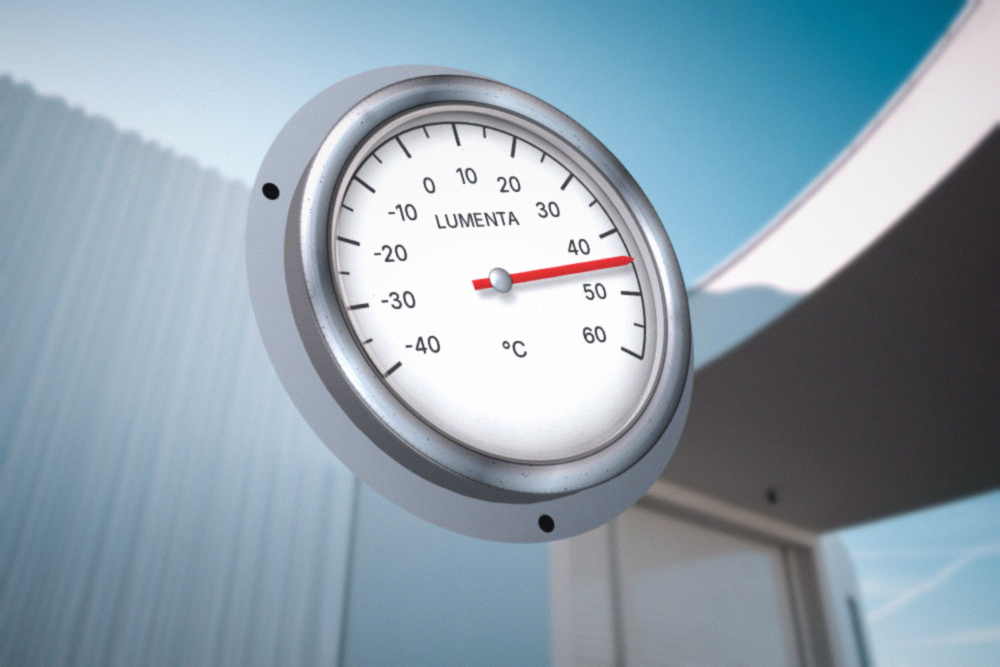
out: 45 °C
